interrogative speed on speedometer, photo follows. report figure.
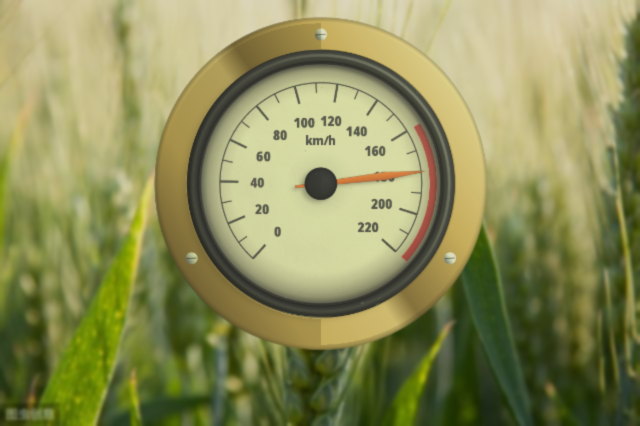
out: 180 km/h
